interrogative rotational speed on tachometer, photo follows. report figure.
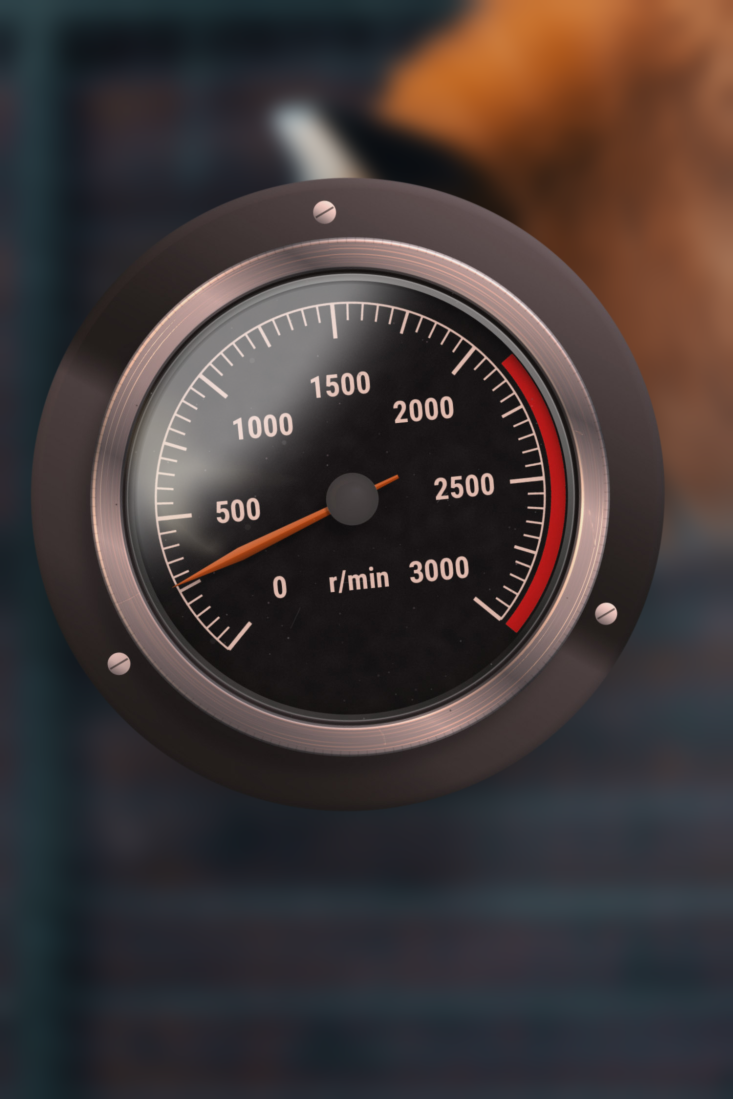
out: 275 rpm
